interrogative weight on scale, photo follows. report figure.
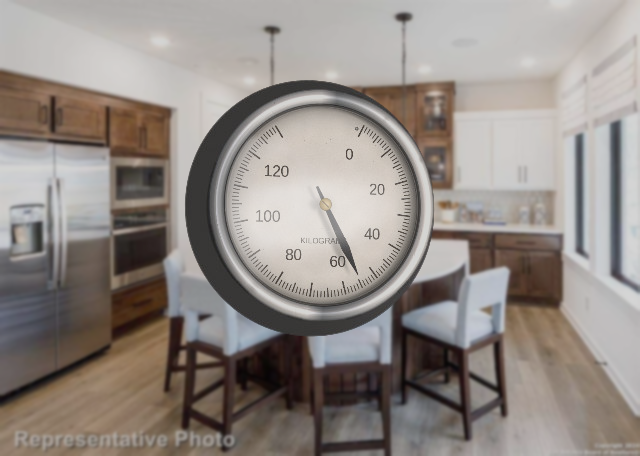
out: 55 kg
